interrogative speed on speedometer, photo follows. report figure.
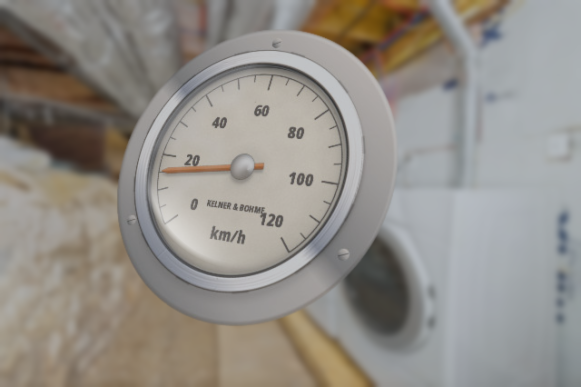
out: 15 km/h
